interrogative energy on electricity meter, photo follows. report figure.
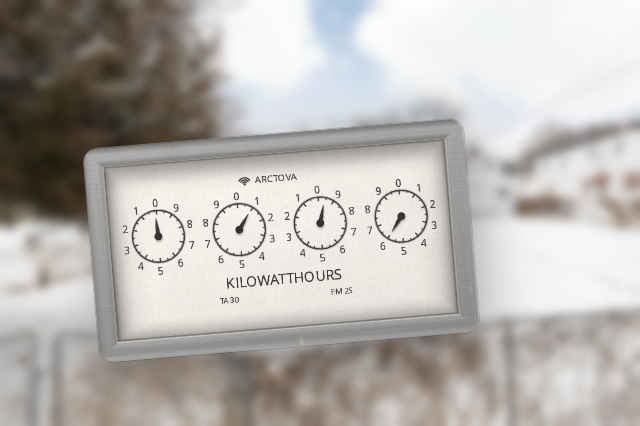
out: 96 kWh
